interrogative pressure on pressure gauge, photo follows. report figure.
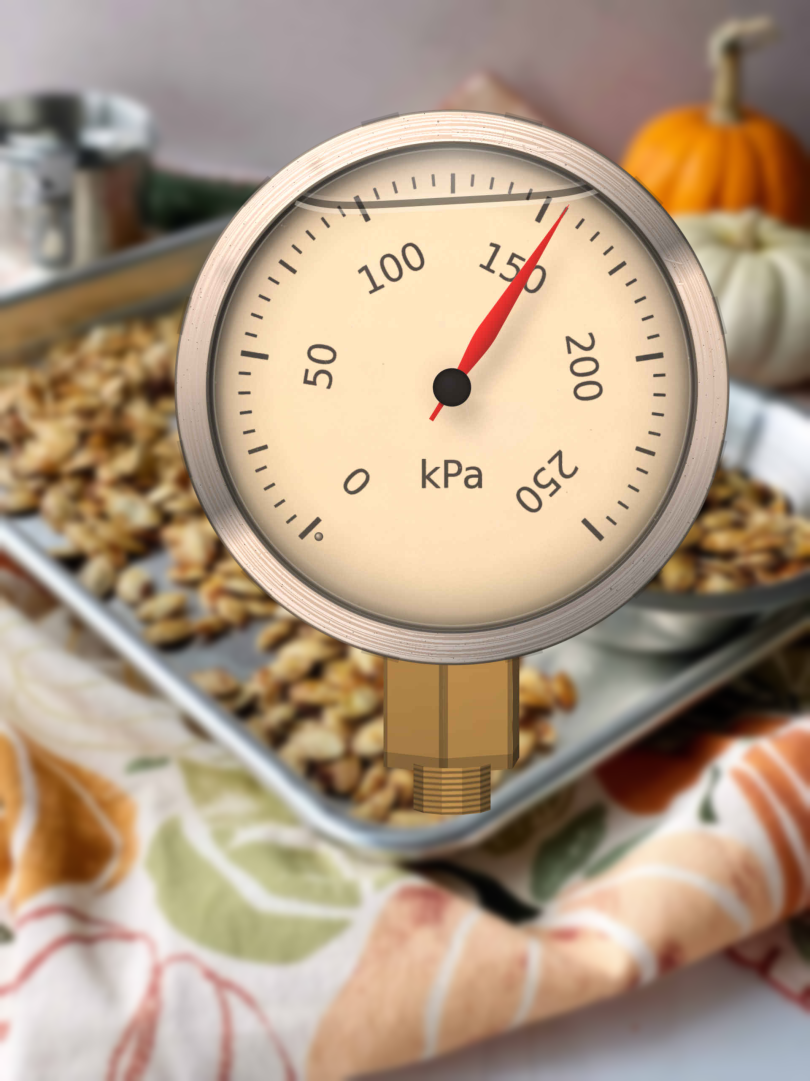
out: 155 kPa
